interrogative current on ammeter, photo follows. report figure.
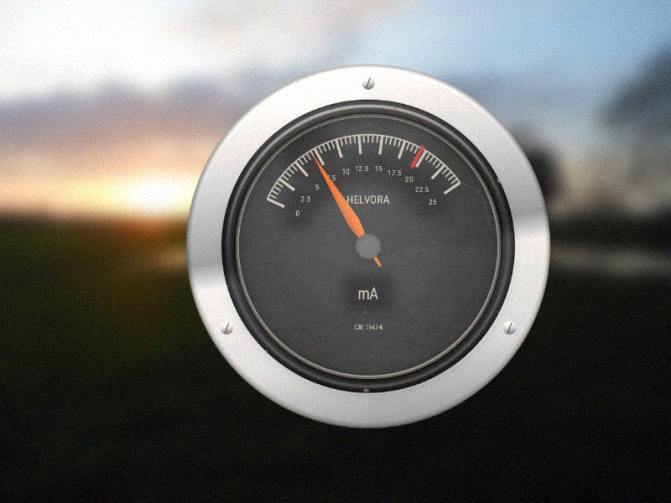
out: 7 mA
